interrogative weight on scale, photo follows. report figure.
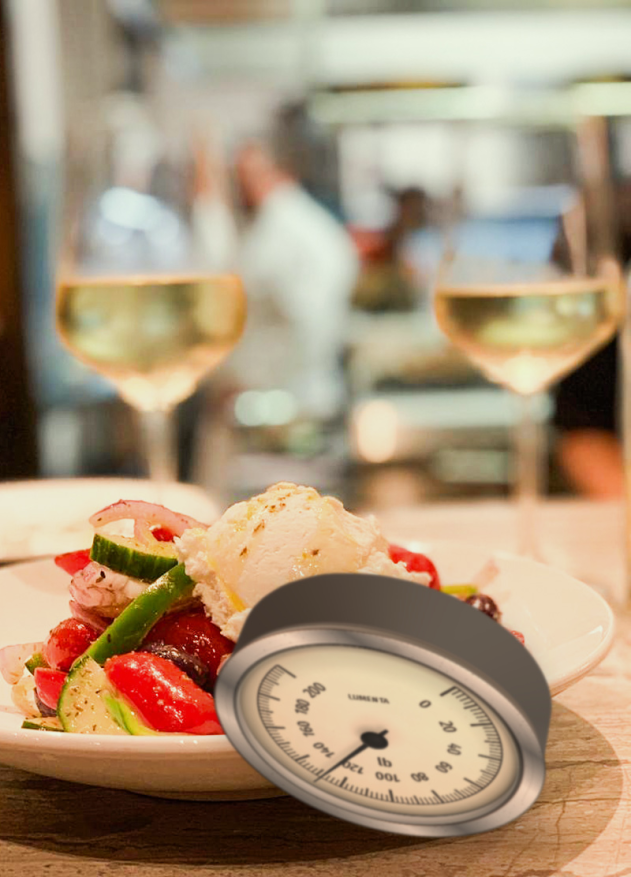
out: 130 lb
